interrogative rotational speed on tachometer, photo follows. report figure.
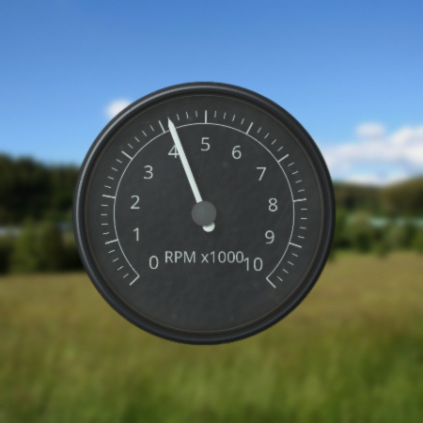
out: 4200 rpm
